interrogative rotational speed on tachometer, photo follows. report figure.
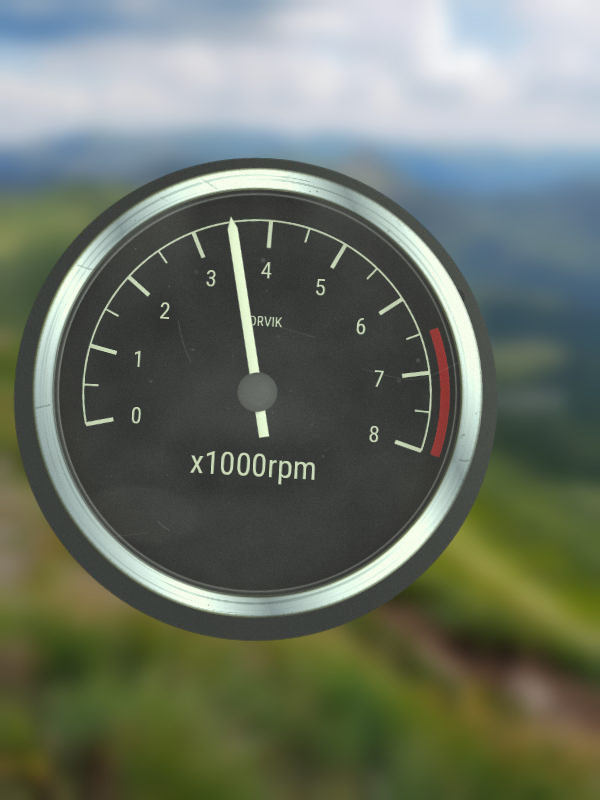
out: 3500 rpm
